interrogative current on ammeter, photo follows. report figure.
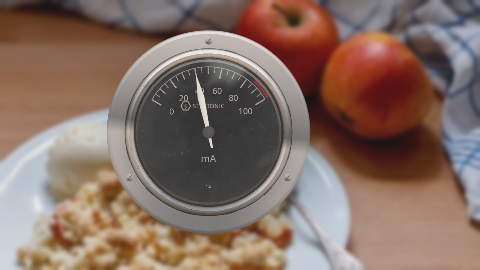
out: 40 mA
